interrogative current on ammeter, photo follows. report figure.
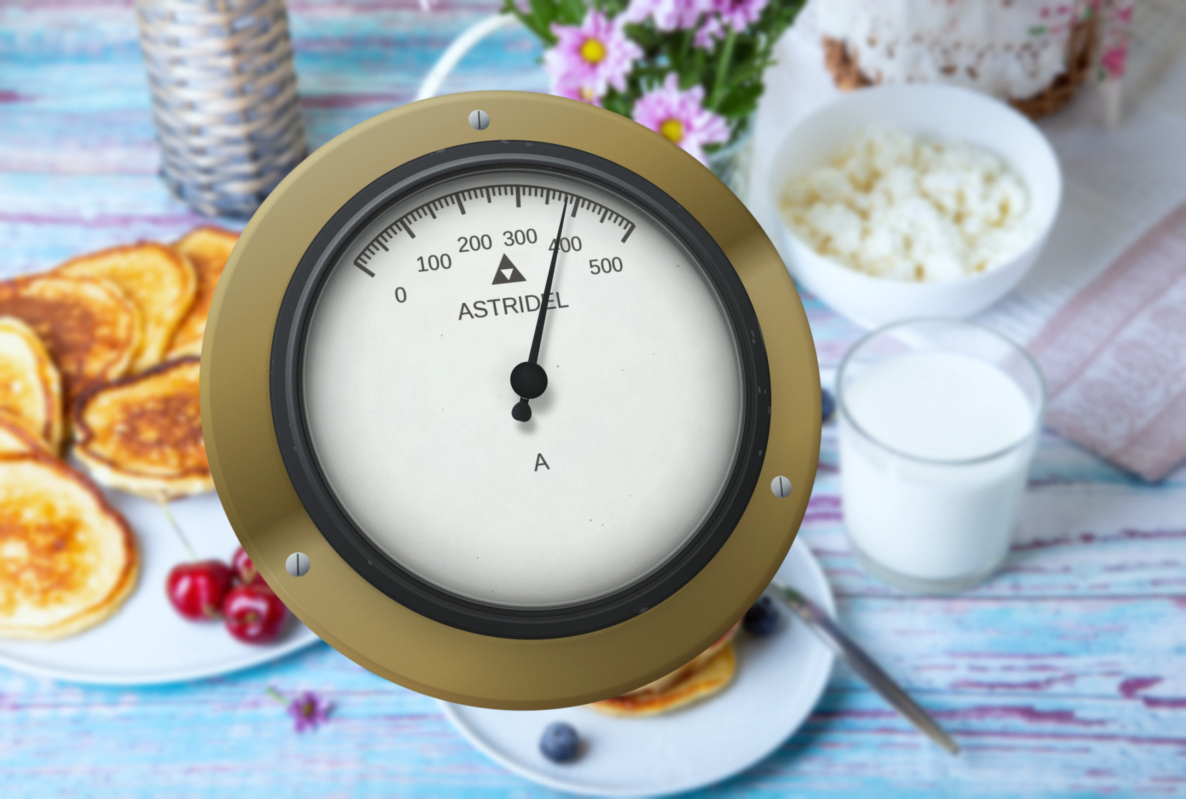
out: 380 A
